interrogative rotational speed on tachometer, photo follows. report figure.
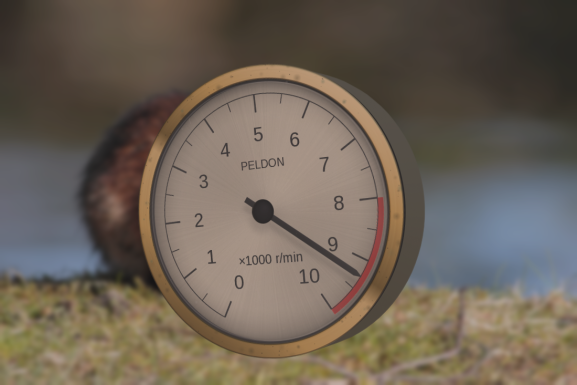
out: 9250 rpm
